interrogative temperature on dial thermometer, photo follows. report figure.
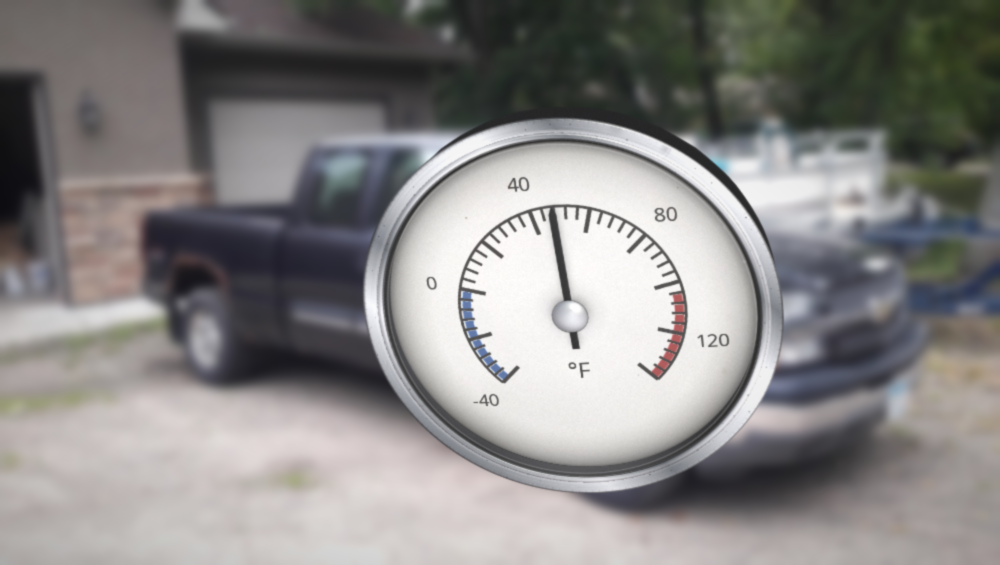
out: 48 °F
